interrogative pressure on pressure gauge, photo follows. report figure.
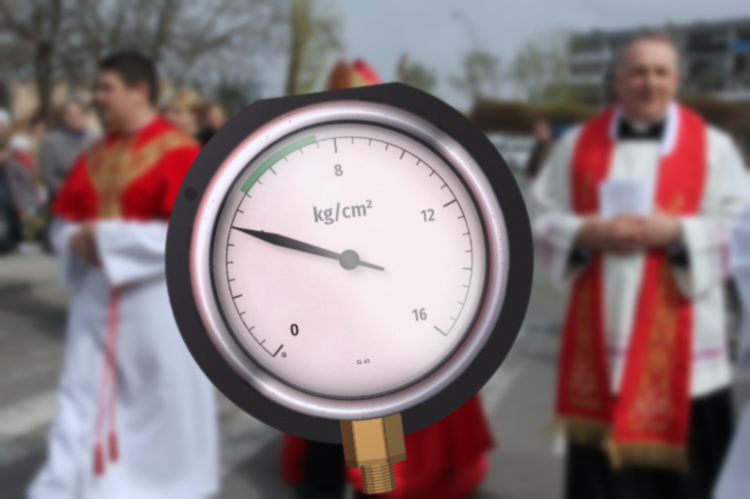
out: 4 kg/cm²
